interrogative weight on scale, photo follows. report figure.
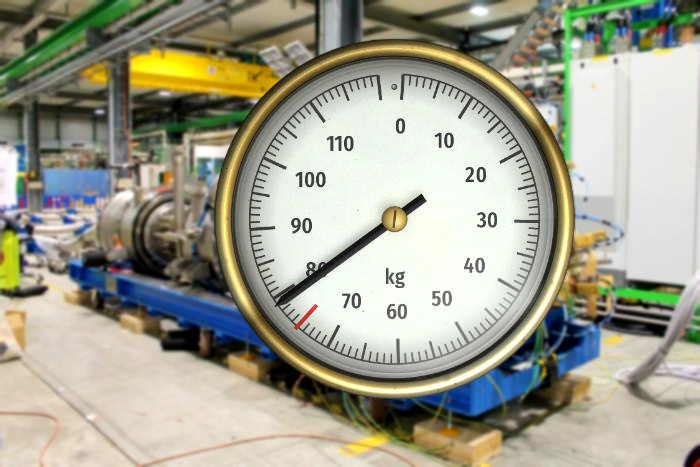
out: 79 kg
